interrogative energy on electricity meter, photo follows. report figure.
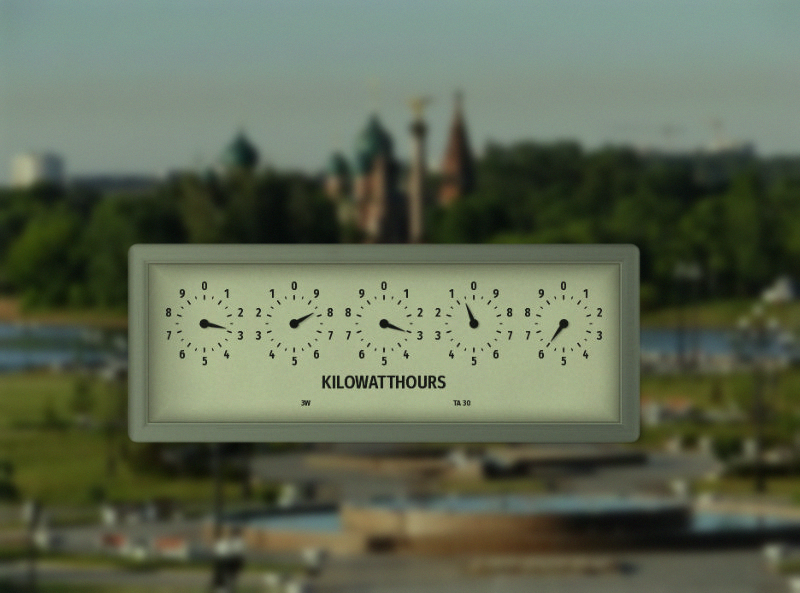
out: 28306 kWh
